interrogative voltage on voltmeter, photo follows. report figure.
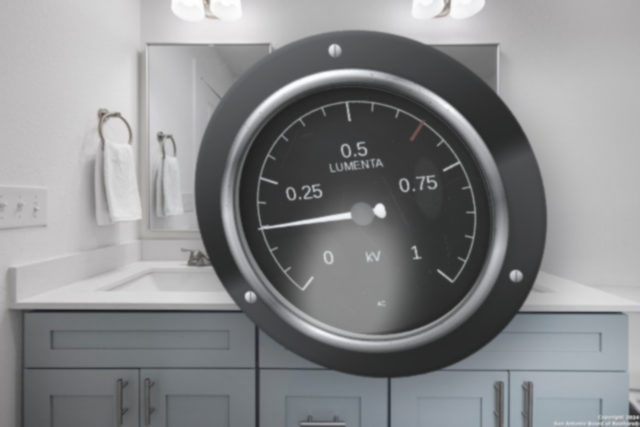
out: 0.15 kV
